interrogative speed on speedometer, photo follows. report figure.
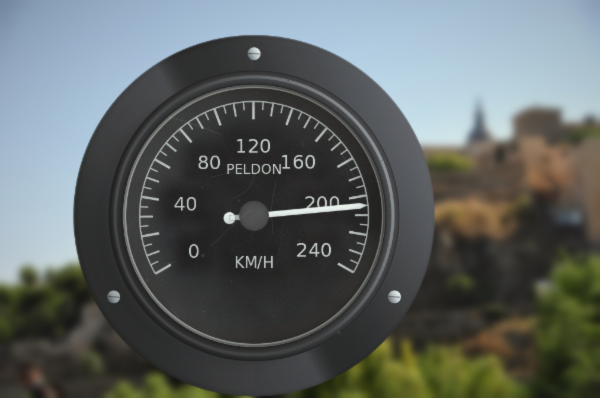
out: 205 km/h
